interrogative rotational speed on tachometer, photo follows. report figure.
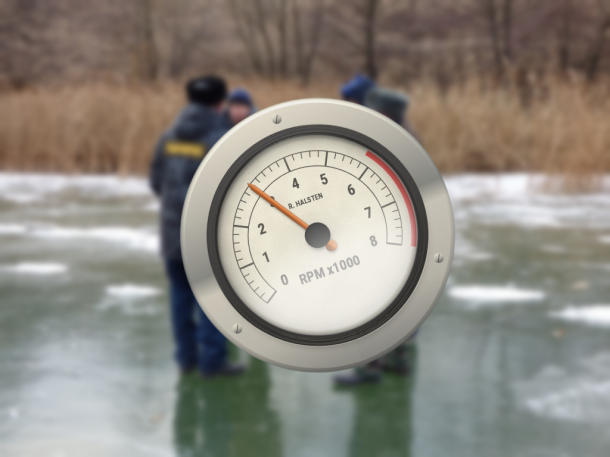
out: 3000 rpm
